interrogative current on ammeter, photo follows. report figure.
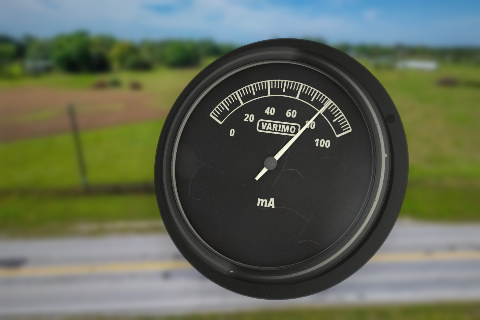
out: 80 mA
